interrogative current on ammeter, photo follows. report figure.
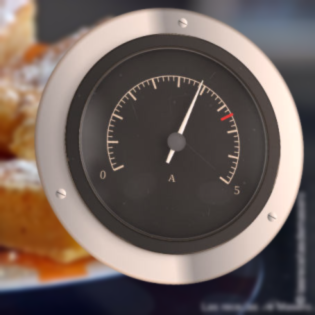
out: 2.9 A
